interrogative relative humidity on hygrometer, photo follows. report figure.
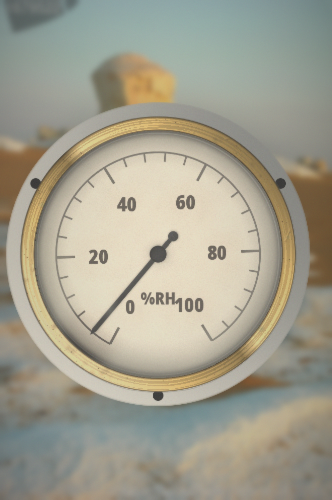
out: 4 %
